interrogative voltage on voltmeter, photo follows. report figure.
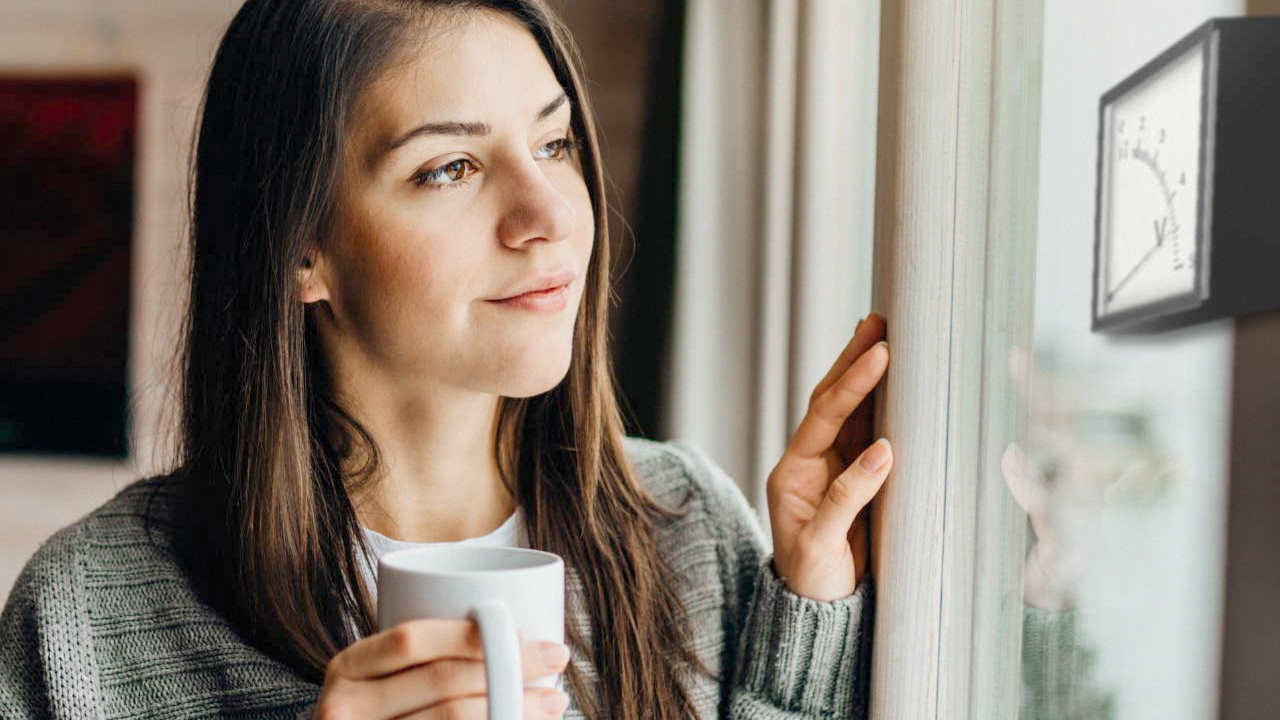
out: 4.5 V
